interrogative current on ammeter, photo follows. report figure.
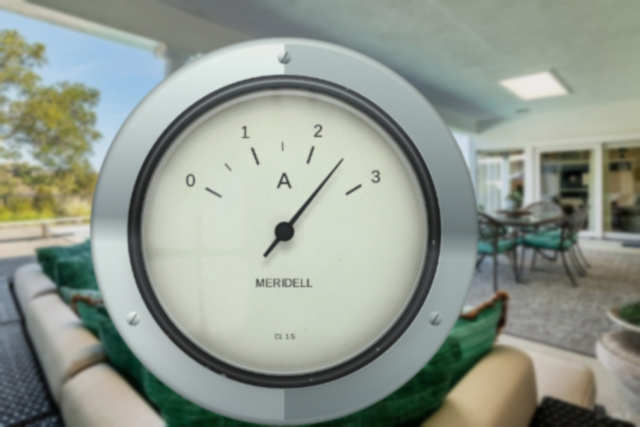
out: 2.5 A
